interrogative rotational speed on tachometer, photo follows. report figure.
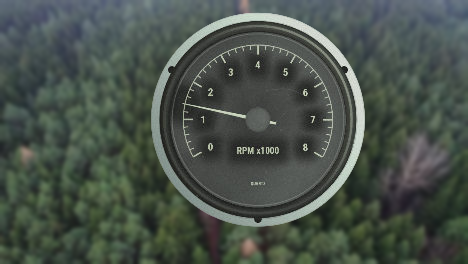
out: 1400 rpm
